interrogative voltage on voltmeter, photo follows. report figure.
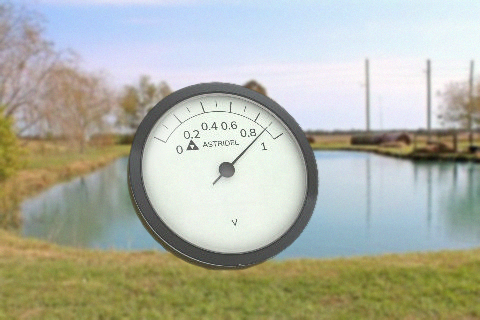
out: 0.9 V
